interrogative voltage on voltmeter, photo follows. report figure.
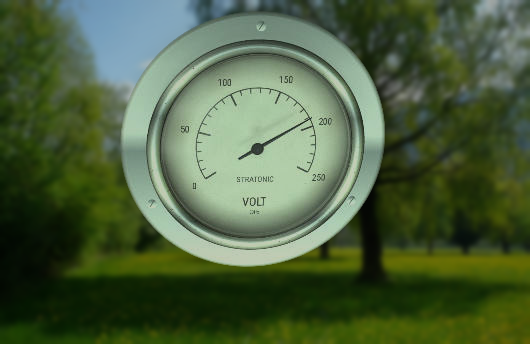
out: 190 V
